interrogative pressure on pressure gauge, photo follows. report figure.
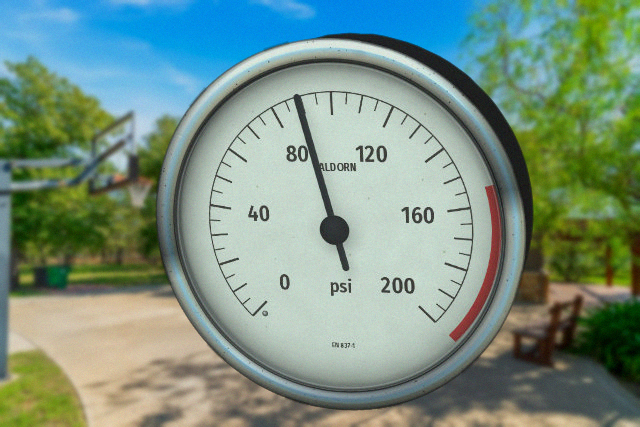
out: 90 psi
